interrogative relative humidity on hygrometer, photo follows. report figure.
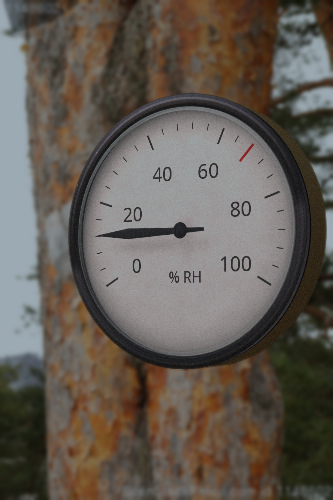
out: 12 %
